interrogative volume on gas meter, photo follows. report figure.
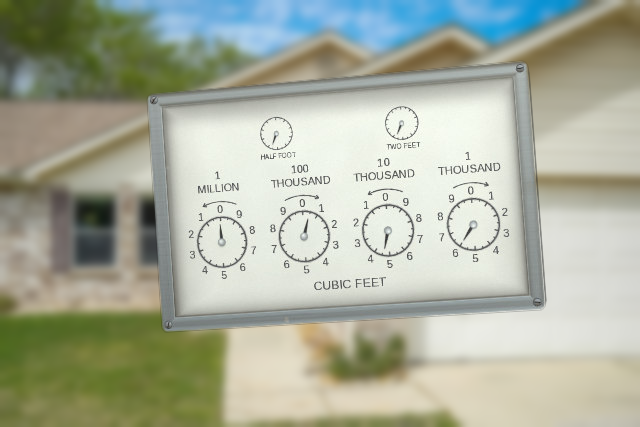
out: 4600 ft³
